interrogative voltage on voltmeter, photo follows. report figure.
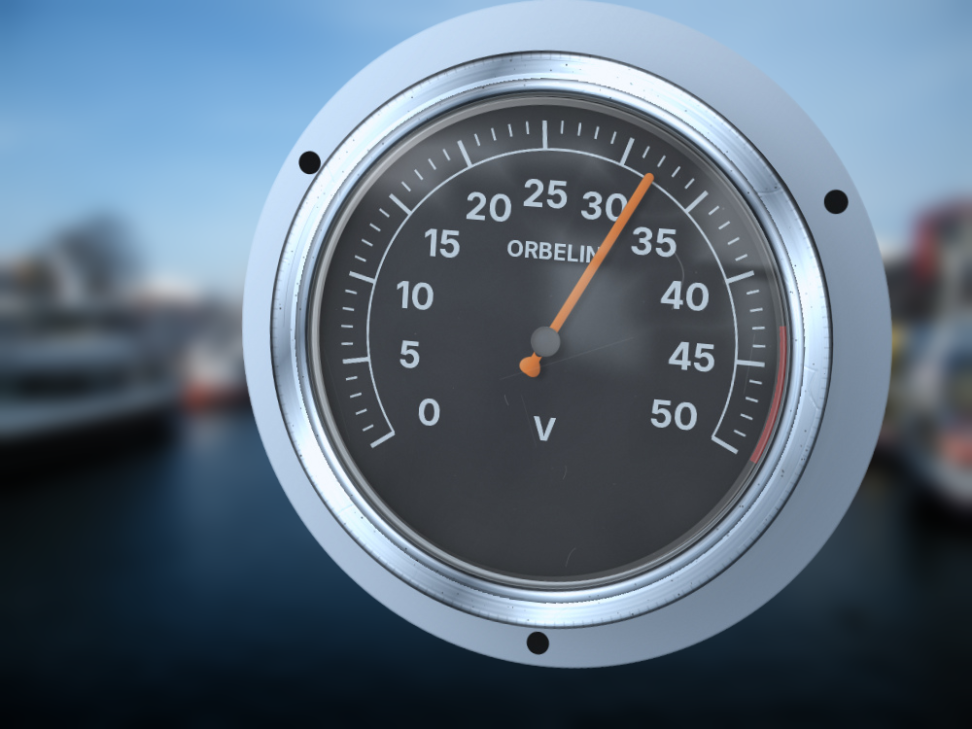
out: 32 V
